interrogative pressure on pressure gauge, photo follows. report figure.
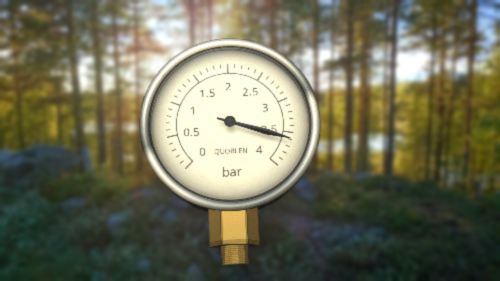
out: 3.6 bar
